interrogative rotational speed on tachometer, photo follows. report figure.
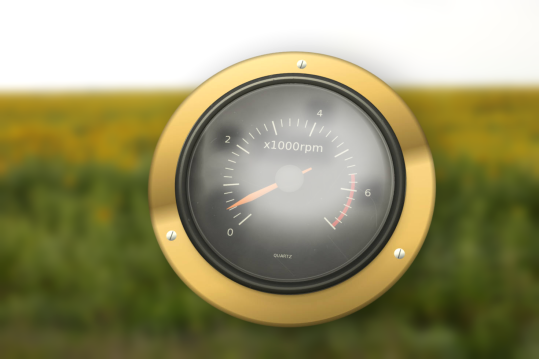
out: 400 rpm
